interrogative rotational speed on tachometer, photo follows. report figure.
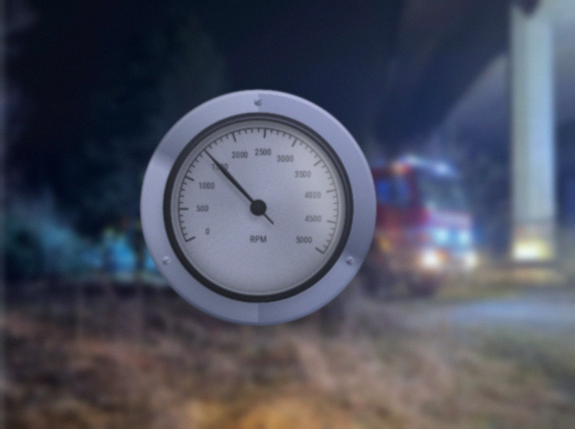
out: 1500 rpm
